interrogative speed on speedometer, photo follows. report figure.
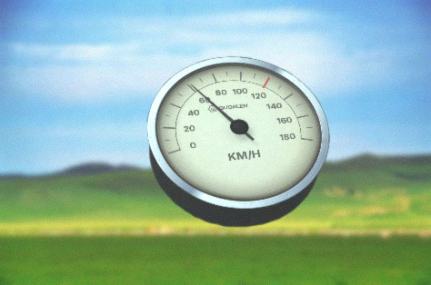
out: 60 km/h
